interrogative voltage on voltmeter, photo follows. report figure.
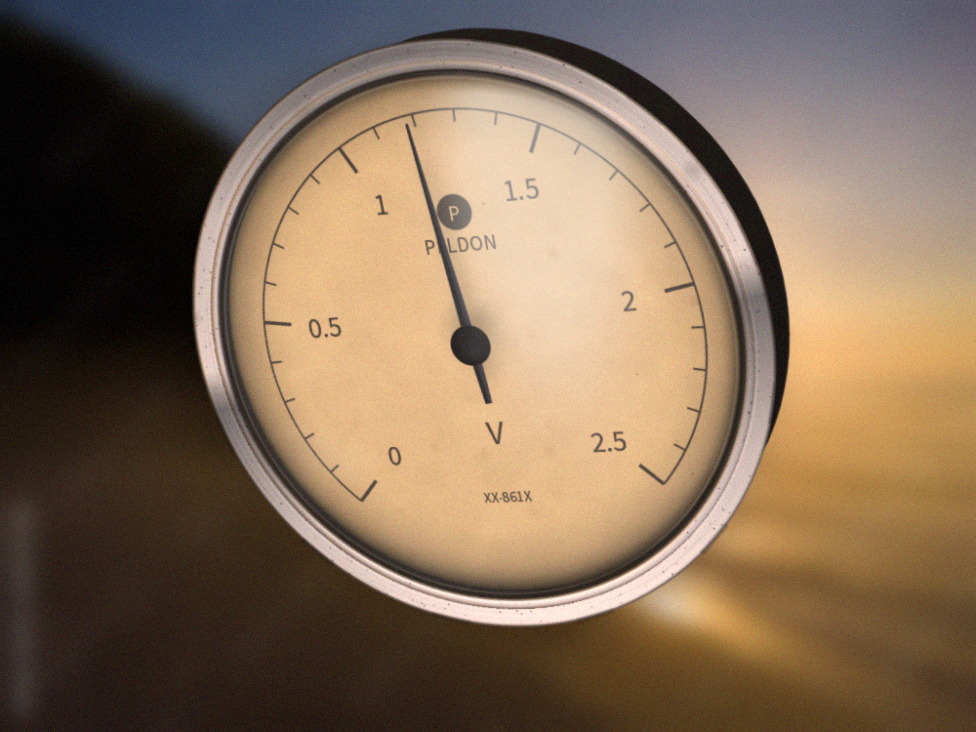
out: 1.2 V
